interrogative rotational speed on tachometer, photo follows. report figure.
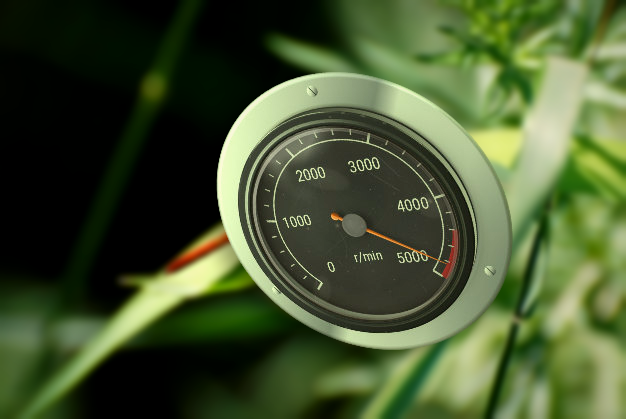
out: 4800 rpm
